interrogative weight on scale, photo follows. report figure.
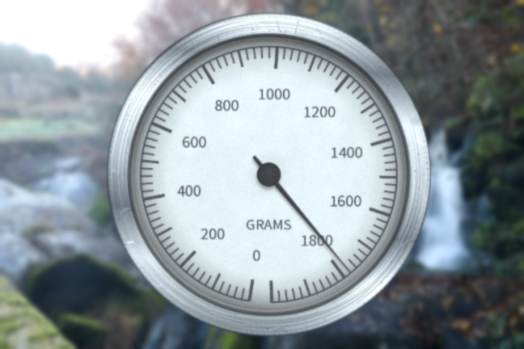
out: 1780 g
